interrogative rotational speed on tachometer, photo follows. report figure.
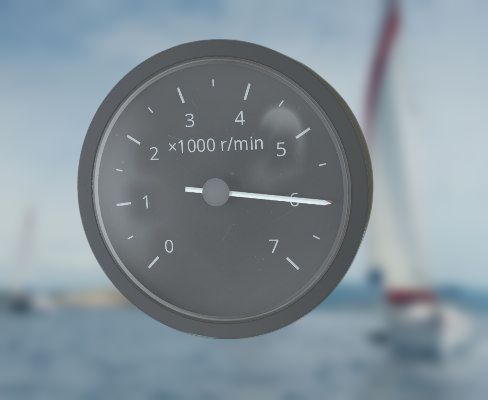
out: 6000 rpm
